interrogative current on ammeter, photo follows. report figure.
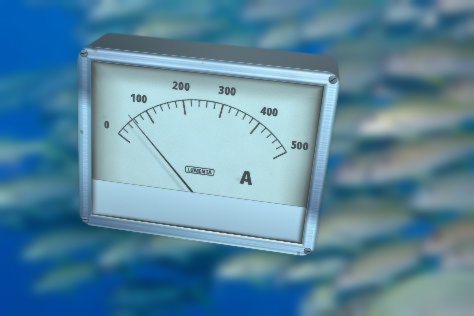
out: 60 A
